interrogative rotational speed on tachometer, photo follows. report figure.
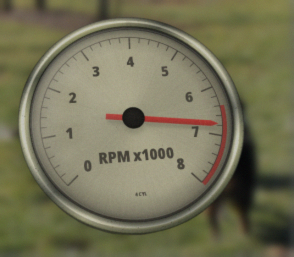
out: 6800 rpm
